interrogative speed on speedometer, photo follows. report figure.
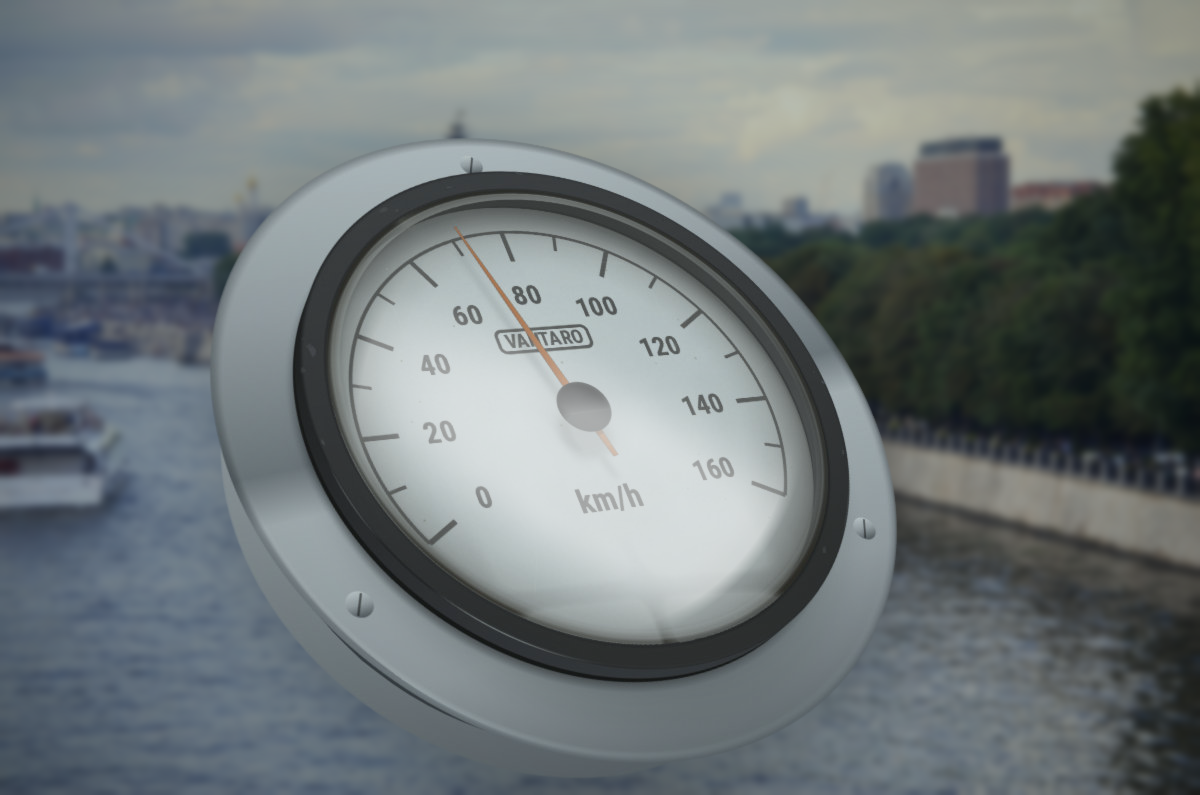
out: 70 km/h
